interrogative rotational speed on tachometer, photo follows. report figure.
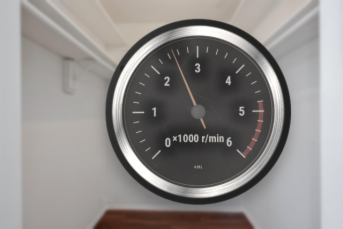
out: 2500 rpm
